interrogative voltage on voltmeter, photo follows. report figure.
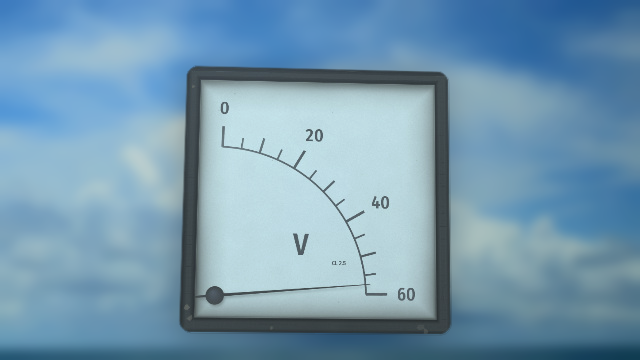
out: 57.5 V
